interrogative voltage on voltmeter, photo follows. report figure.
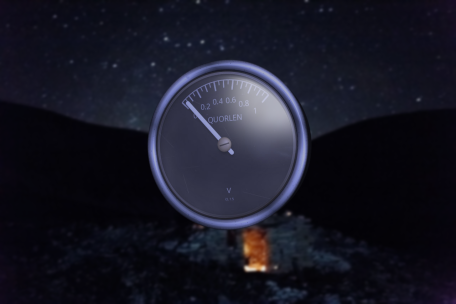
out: 0.05 V
